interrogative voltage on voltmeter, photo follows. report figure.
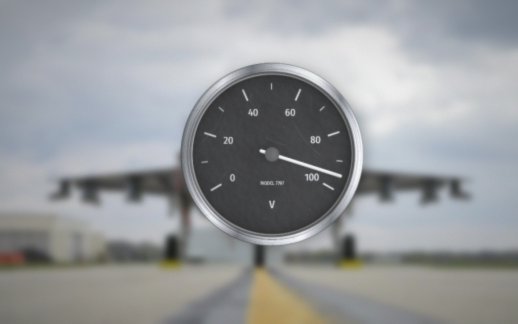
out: 95 V
